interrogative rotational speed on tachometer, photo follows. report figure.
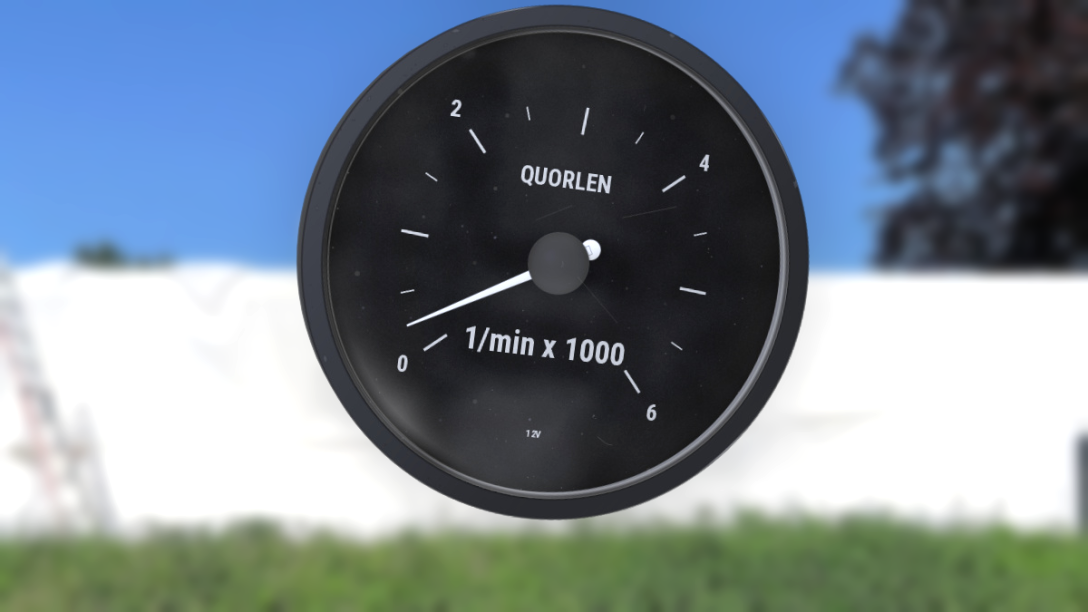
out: 250 rpm
